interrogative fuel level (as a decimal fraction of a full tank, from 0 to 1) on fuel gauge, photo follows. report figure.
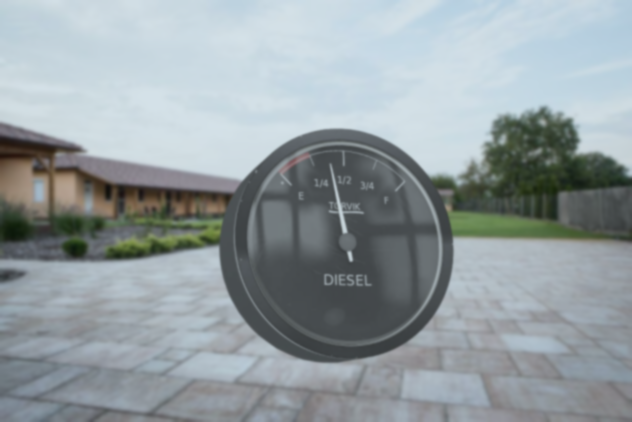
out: 0.375
